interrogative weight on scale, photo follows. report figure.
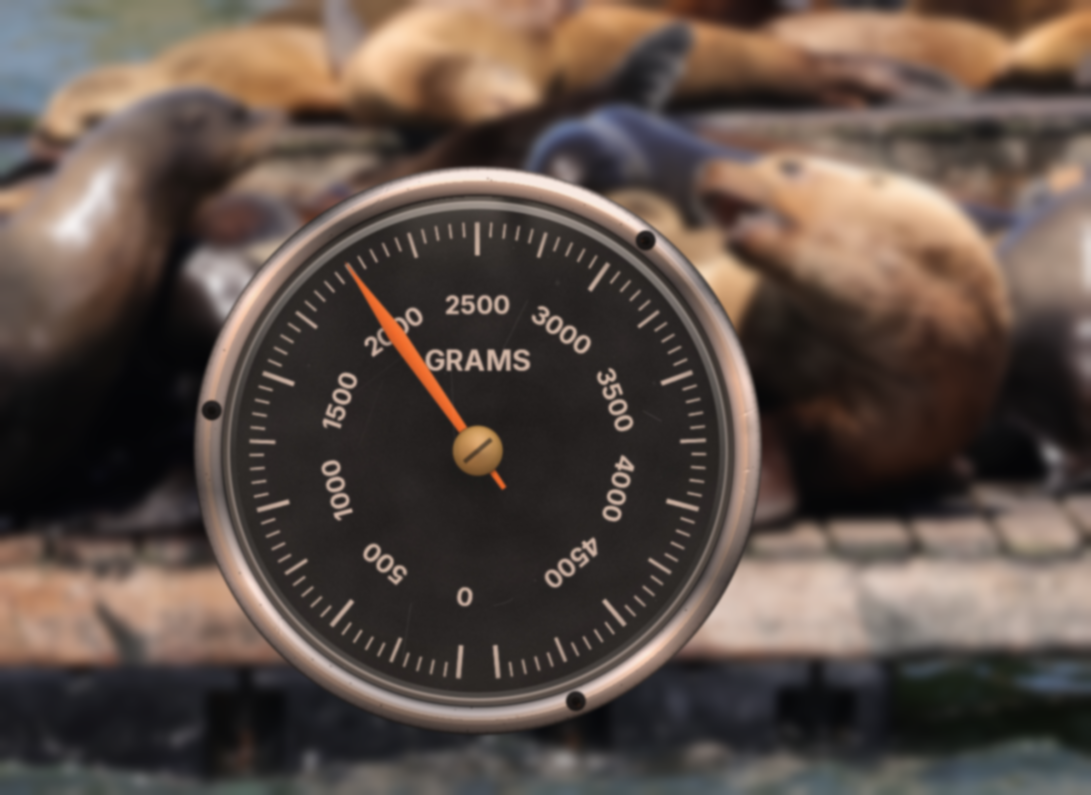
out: 2000 g
